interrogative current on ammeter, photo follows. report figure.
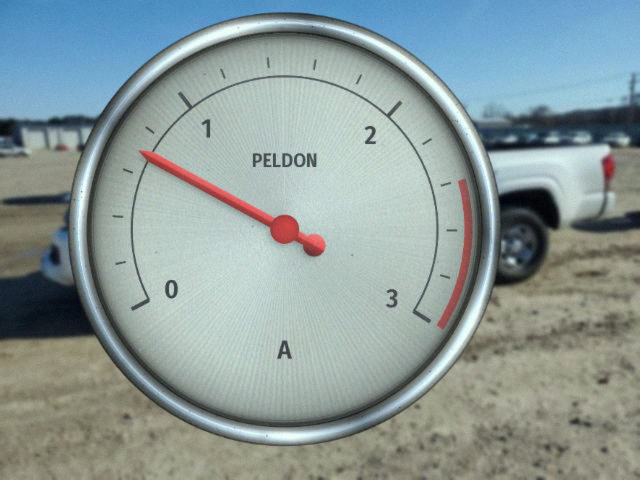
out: 0.7 A
